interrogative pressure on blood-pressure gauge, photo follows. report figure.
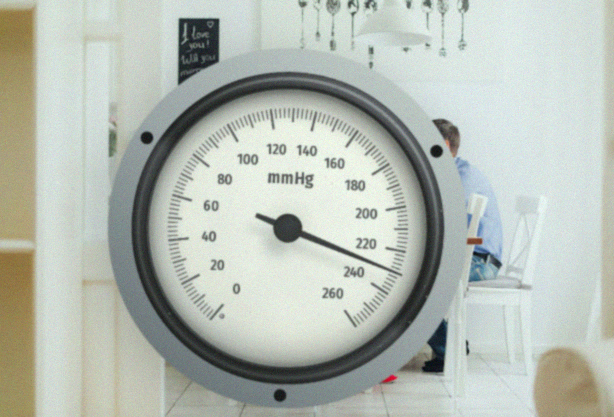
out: 230 mmHg
